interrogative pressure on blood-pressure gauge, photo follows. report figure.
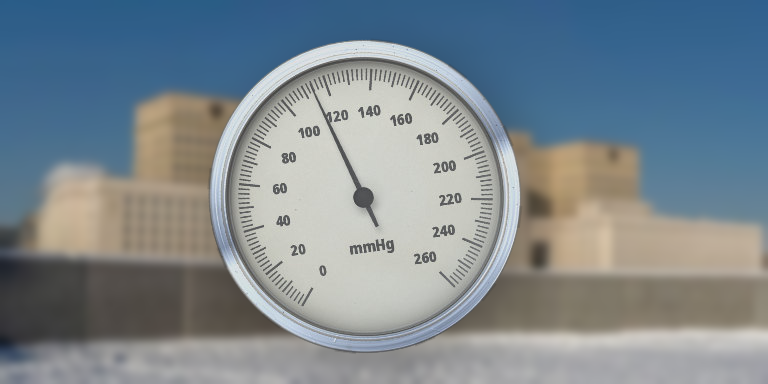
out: 114 mmHg
